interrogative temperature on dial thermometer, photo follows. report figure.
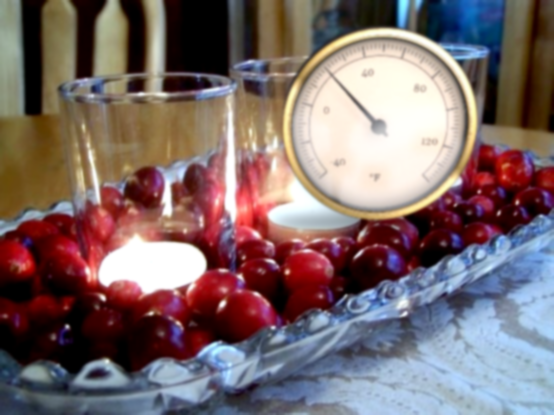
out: 20 °F
